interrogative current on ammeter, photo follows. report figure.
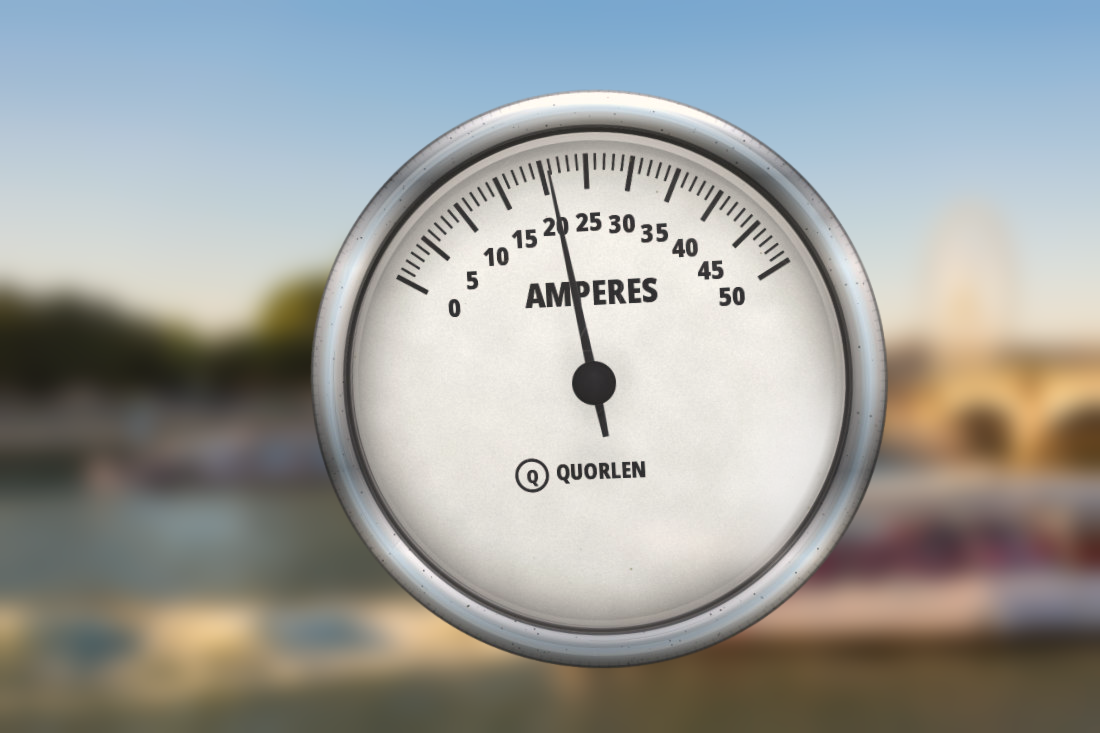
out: 21 A
